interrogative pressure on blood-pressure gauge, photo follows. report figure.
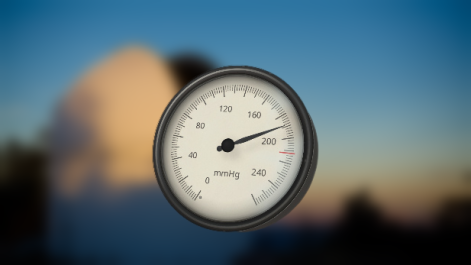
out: 190 mmHg
